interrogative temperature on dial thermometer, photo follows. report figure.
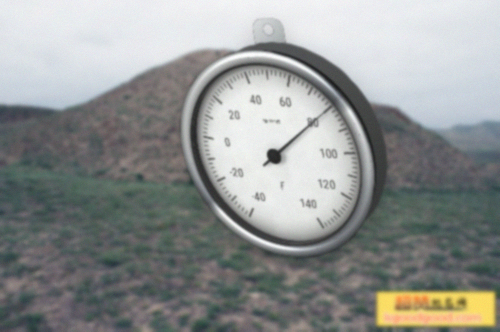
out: 80 °F
